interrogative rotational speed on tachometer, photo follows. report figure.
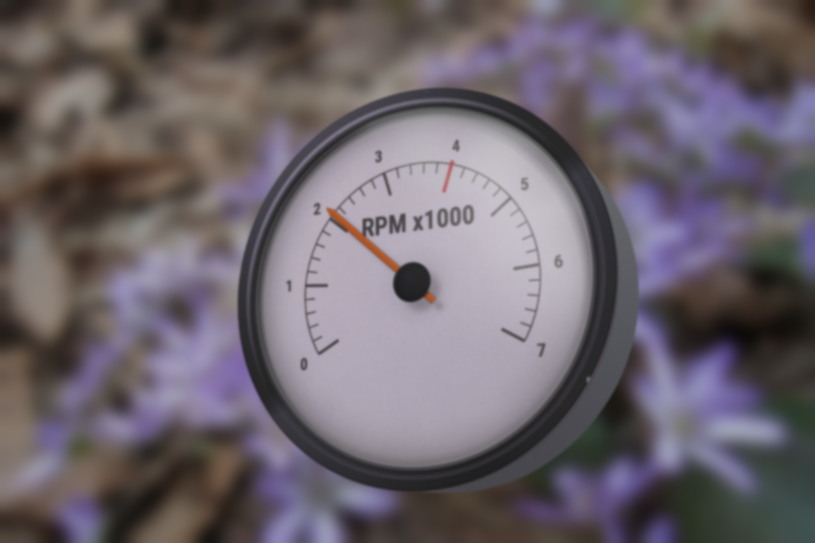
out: 2100 rpm
